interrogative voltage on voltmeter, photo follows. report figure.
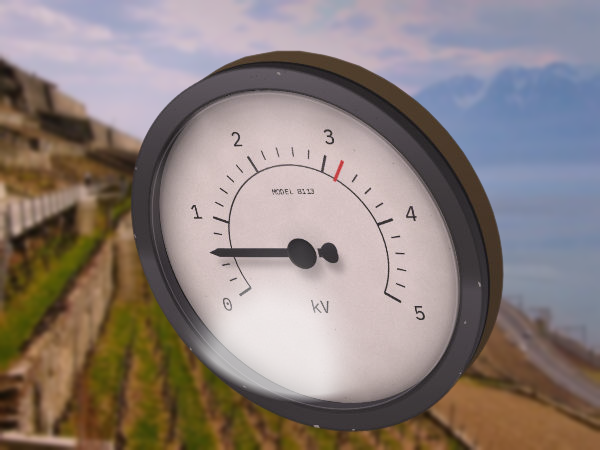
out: 0.6 kV
